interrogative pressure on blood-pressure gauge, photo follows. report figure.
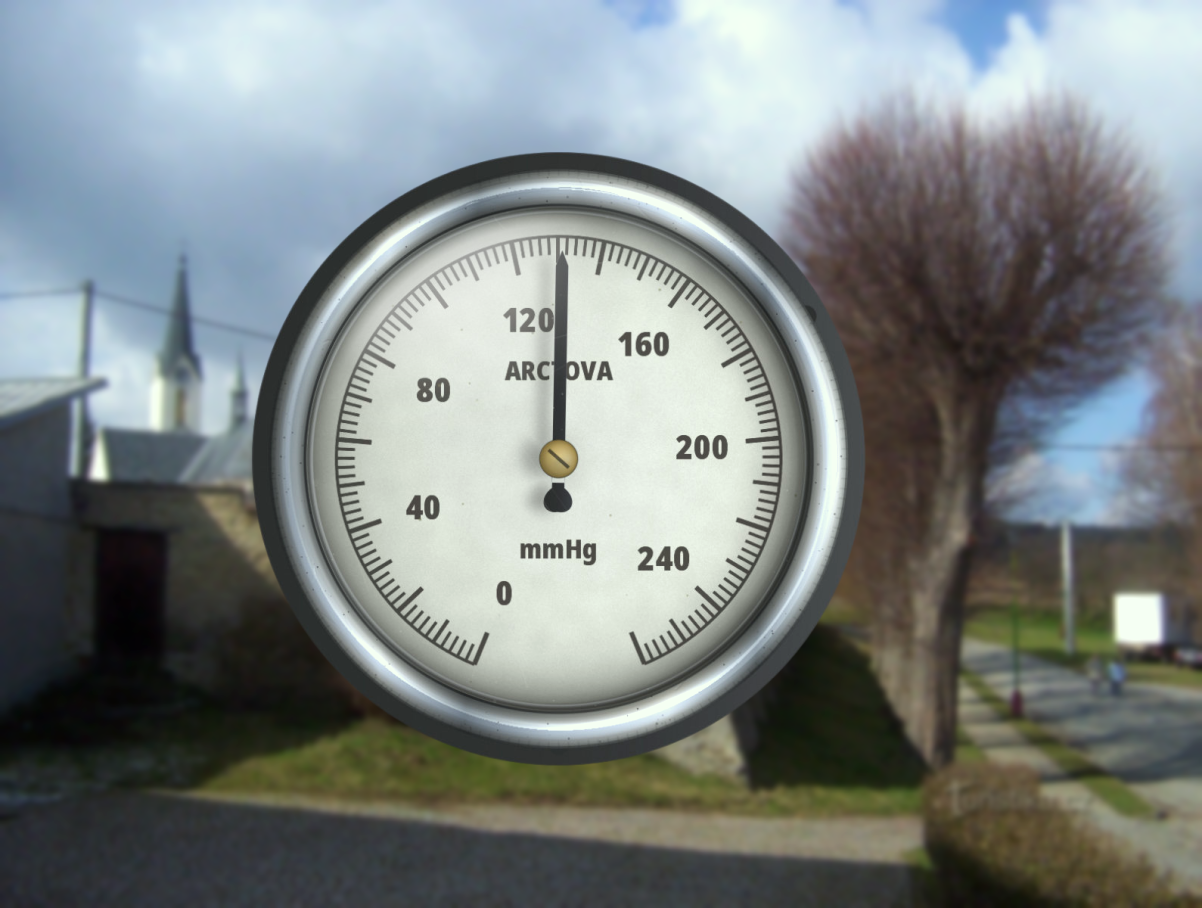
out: 131 mmHg
